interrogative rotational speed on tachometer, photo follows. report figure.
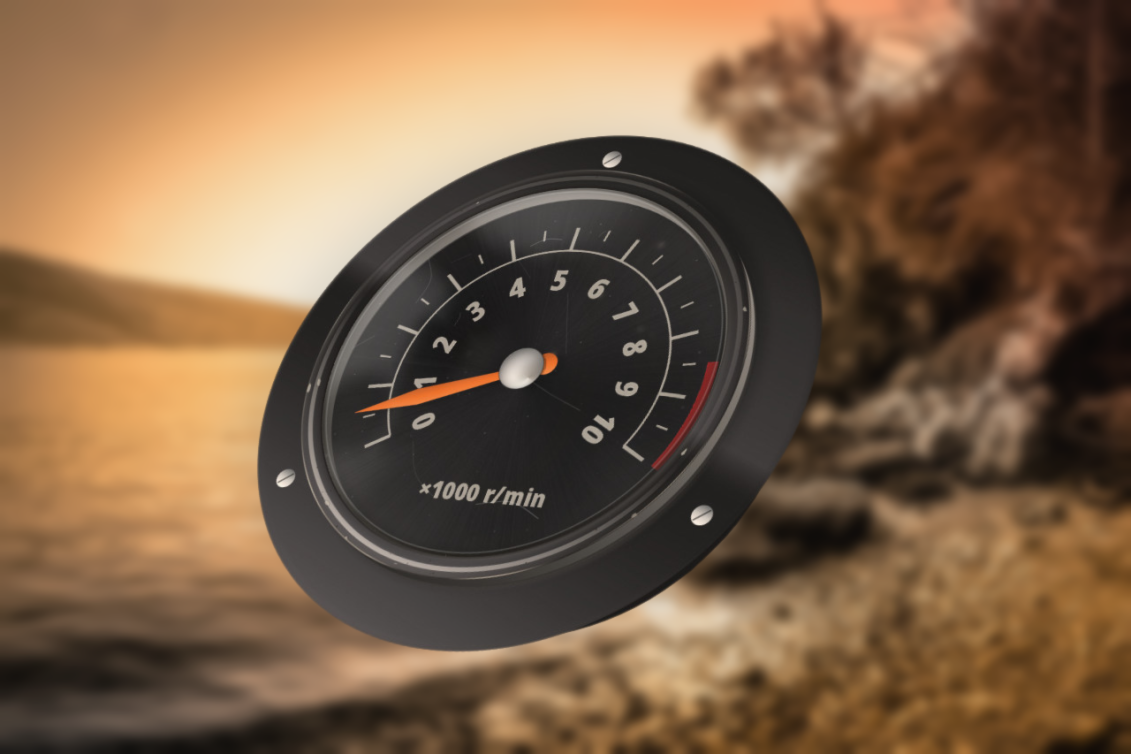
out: 500 rpm
